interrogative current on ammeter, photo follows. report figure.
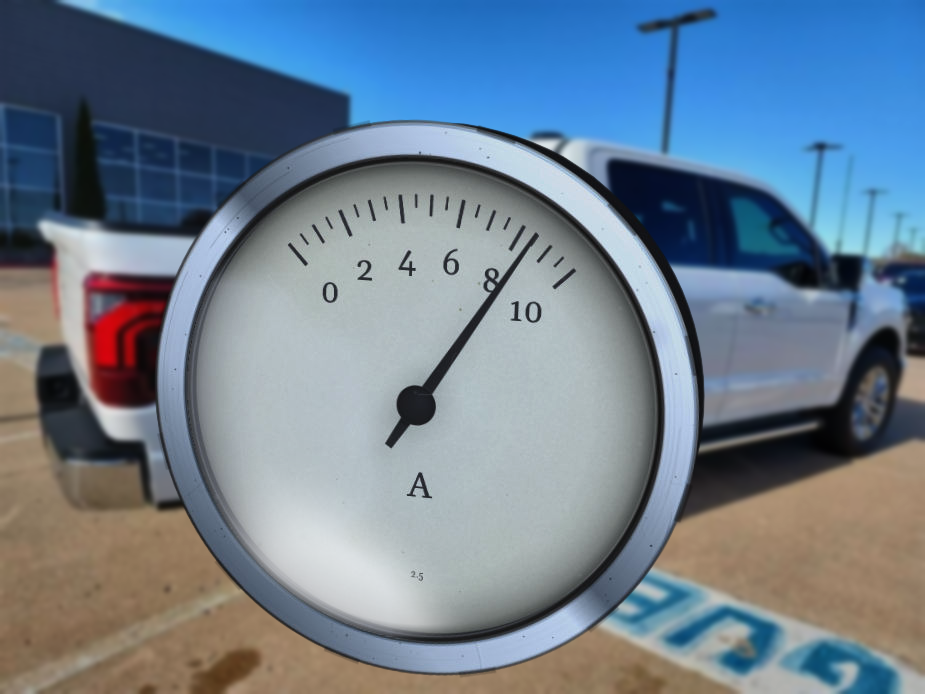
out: 8.5 A
